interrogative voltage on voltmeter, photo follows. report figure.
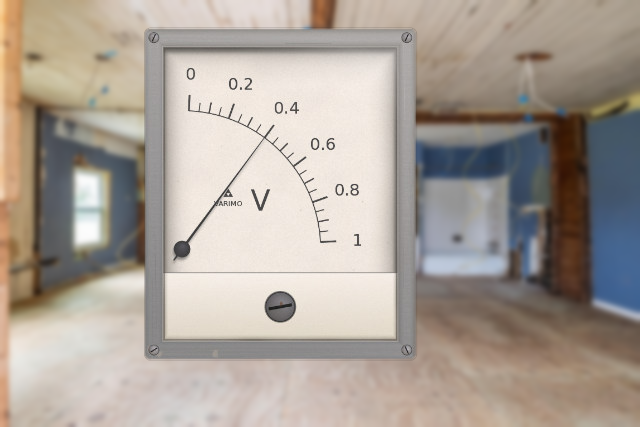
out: 0.4 V
